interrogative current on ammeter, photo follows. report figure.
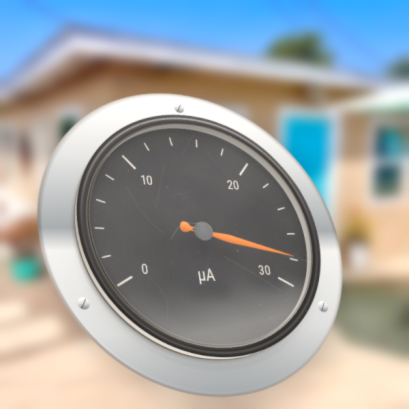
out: 28 µA
